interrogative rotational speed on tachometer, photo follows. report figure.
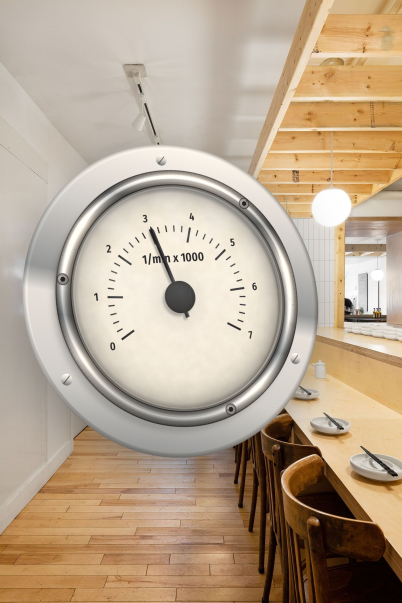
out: 3000 rpm
